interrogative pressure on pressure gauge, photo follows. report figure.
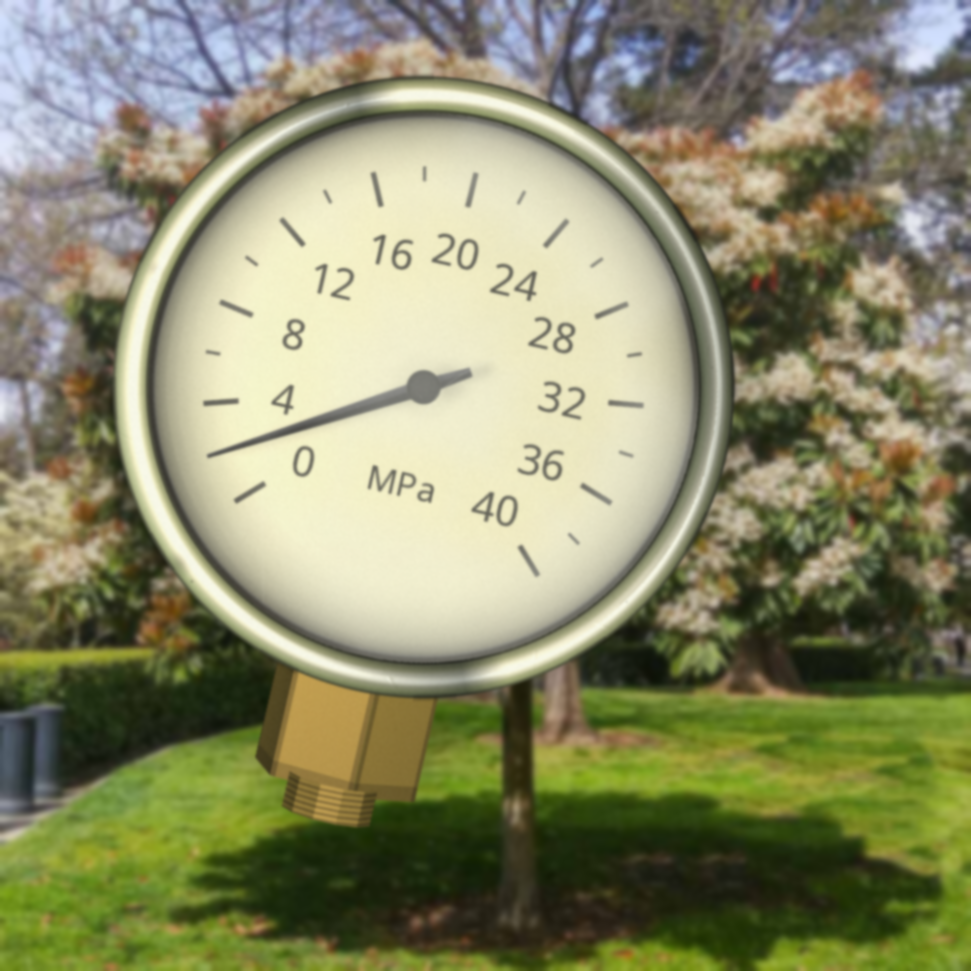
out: 2 MPa
